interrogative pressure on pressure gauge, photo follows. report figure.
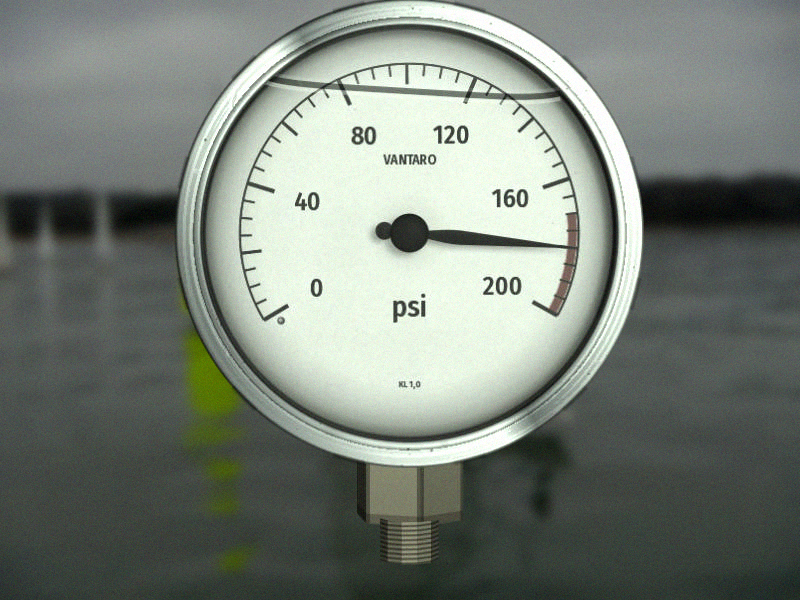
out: 180 psi
